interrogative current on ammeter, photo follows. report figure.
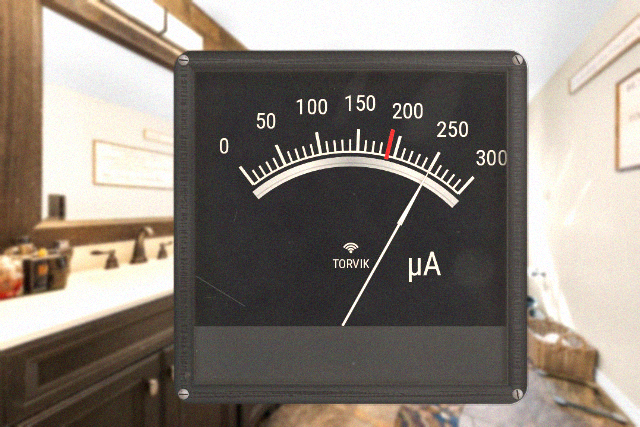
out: 250 µA
